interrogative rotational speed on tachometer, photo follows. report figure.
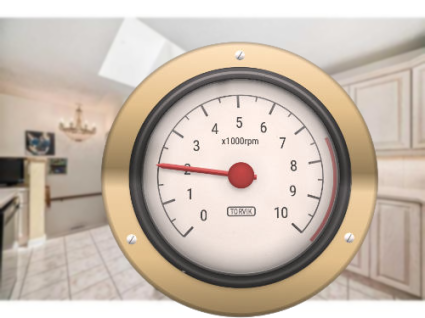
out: 2000 rpm
